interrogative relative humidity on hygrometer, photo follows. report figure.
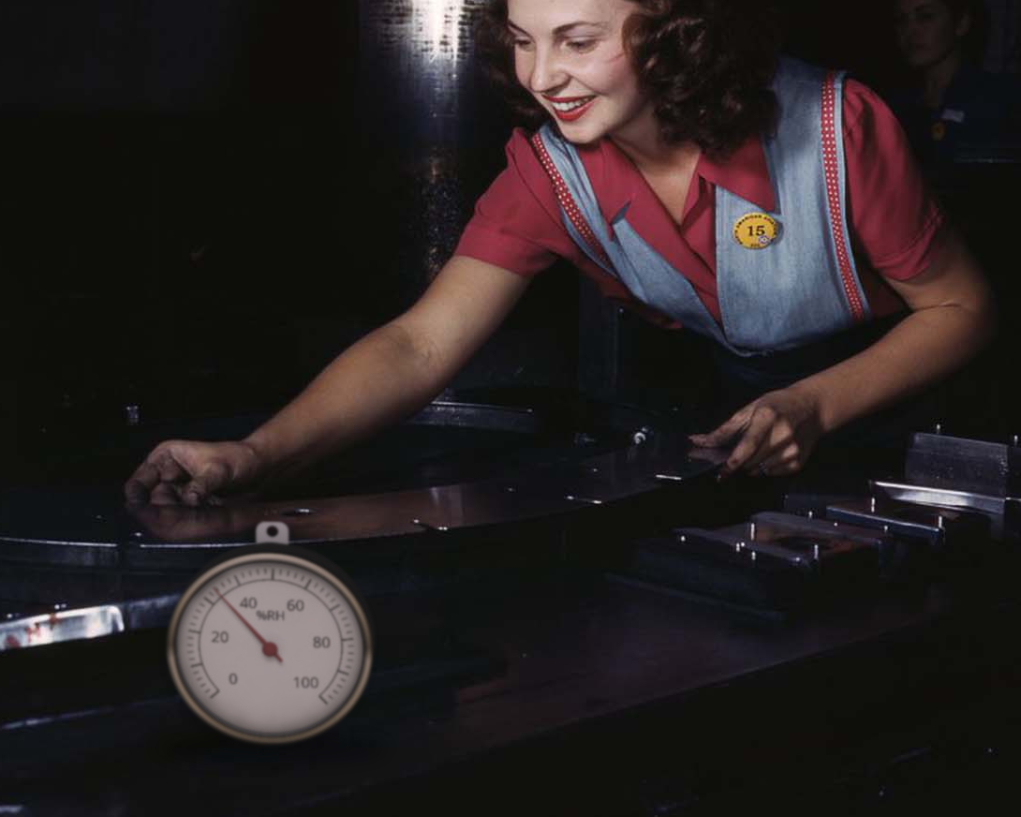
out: 34 %
